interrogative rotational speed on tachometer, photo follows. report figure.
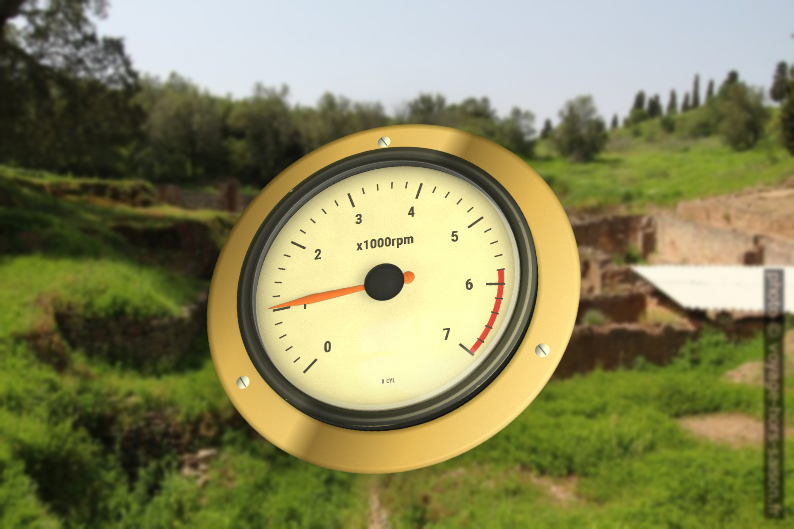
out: 1000 rpm
